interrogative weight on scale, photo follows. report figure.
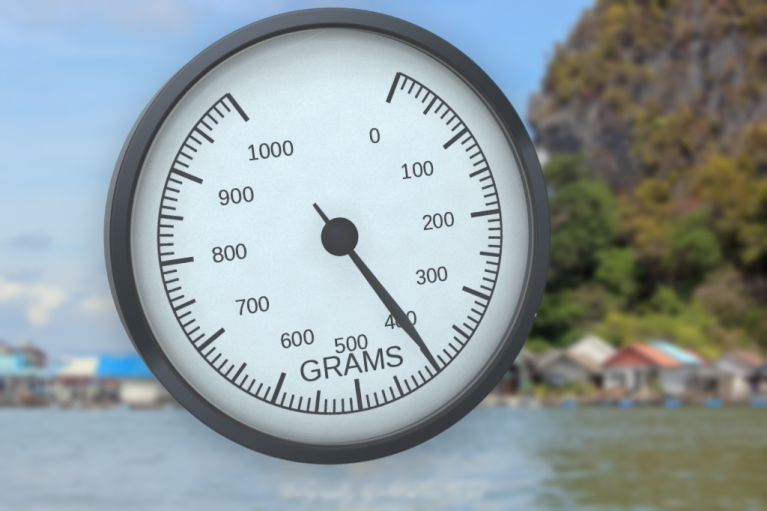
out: 400 g
